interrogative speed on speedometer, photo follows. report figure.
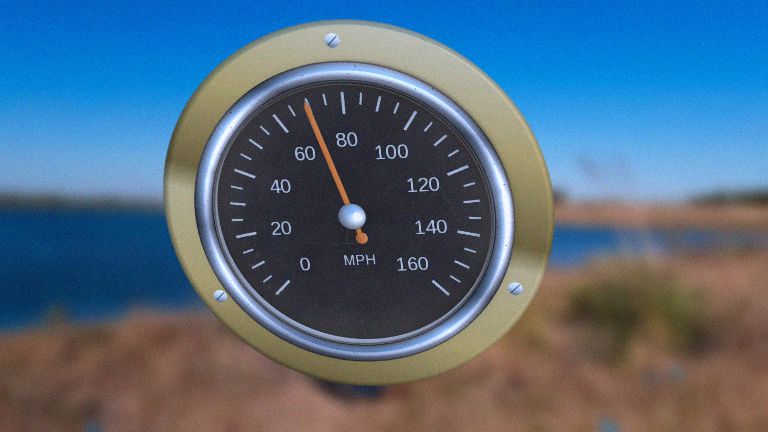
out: 70 mph
